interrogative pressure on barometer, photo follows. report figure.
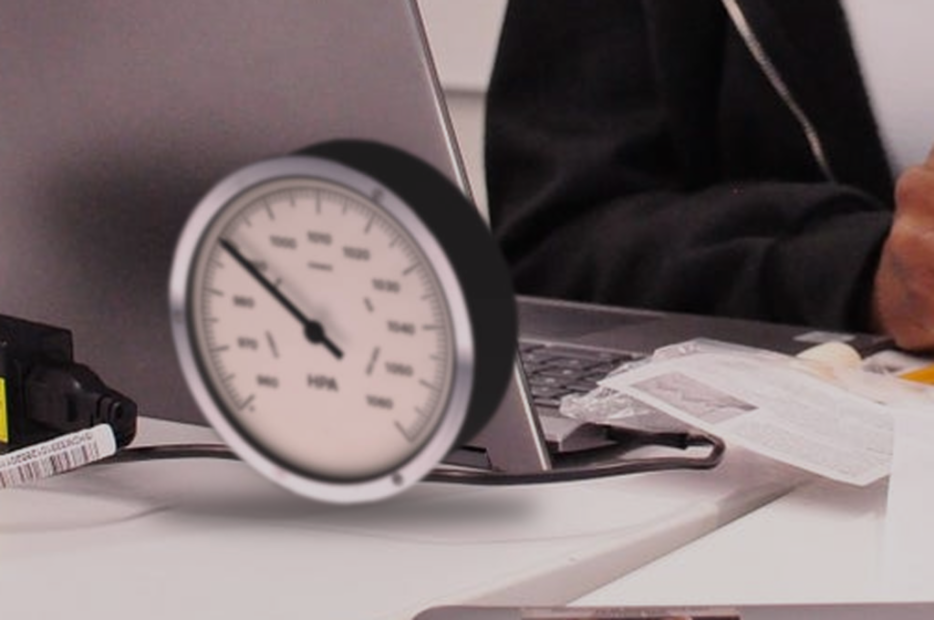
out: 990 hPa
